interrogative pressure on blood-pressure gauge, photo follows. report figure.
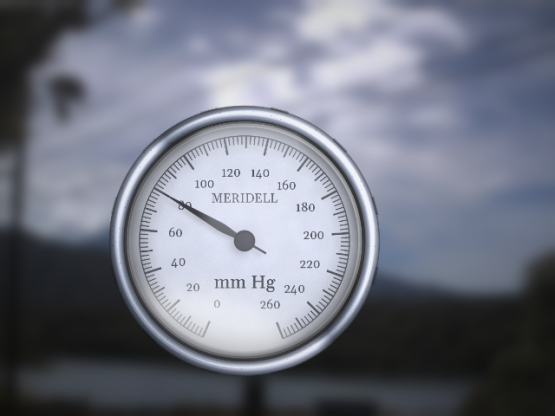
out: 80 mmHg
